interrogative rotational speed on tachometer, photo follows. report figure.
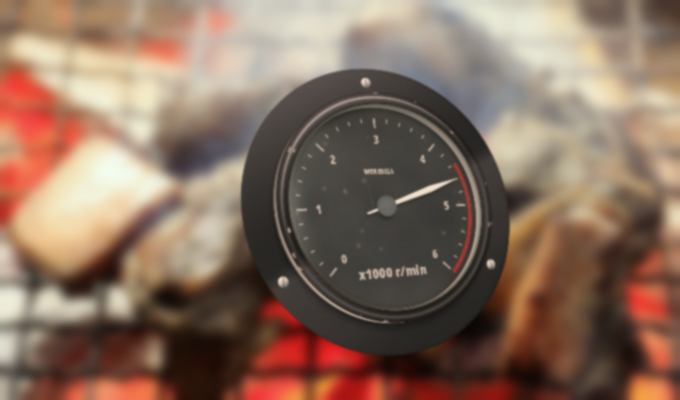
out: 4600 rpm
